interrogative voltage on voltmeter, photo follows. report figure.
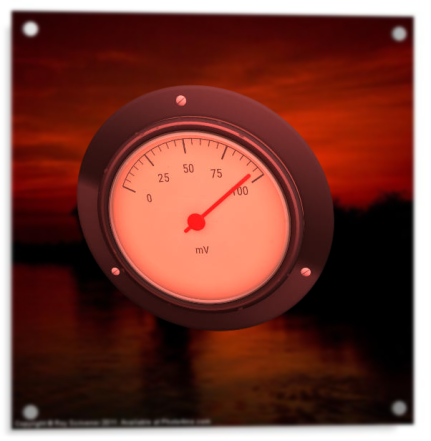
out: 95 mV
